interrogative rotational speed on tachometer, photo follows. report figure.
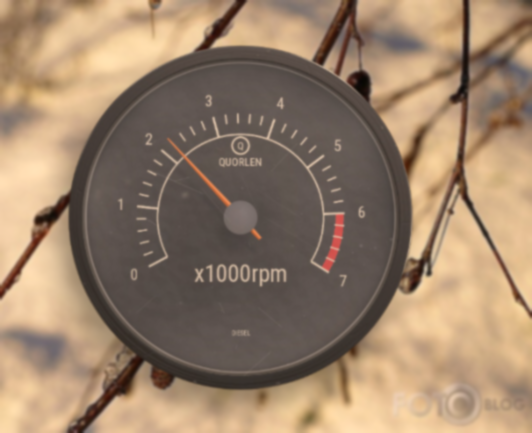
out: 2200 rpm
